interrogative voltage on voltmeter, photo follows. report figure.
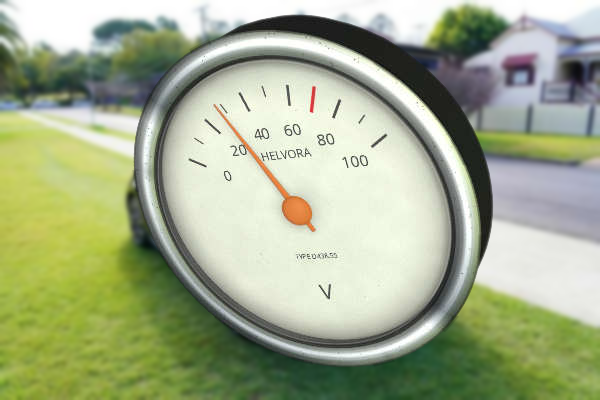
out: 30 V
